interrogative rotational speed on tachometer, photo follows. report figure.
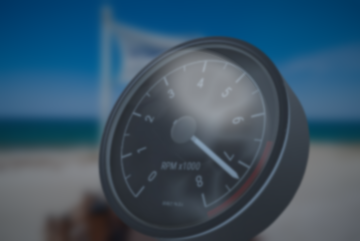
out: 7250 rpm
